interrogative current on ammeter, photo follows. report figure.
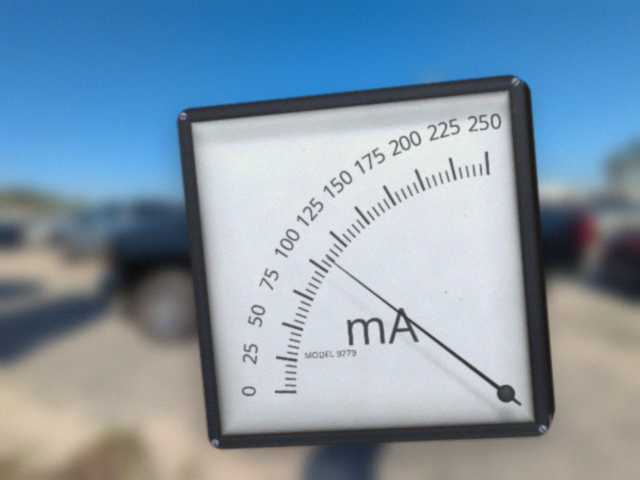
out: 110 mA
